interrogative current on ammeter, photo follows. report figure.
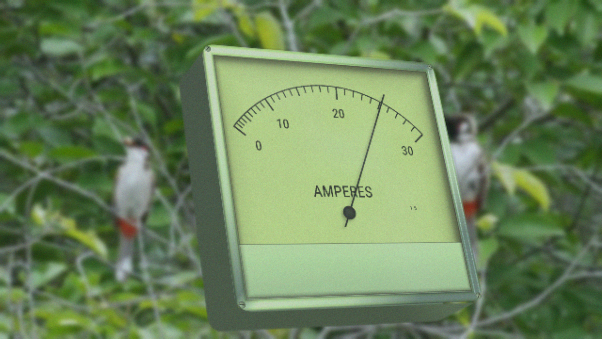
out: 25 A
